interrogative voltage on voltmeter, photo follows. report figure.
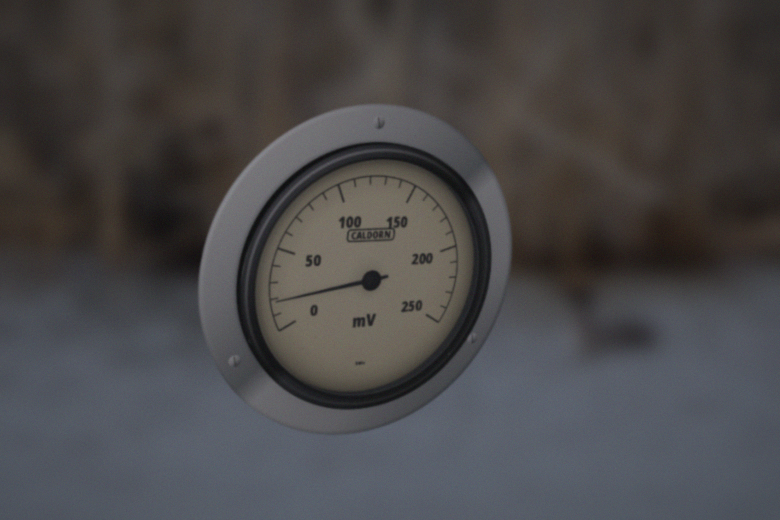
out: 20 mV
